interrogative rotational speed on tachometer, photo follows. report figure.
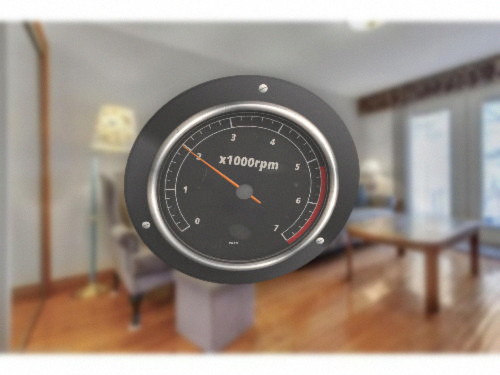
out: 2000 rpm
